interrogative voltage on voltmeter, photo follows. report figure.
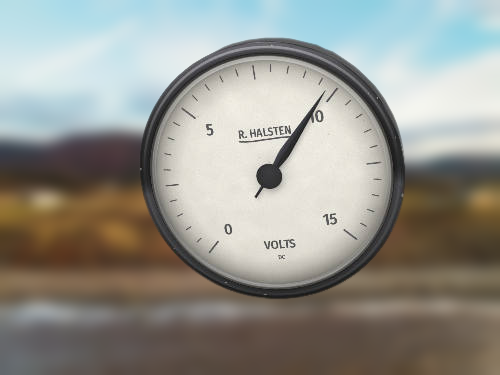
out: 9.75 V
